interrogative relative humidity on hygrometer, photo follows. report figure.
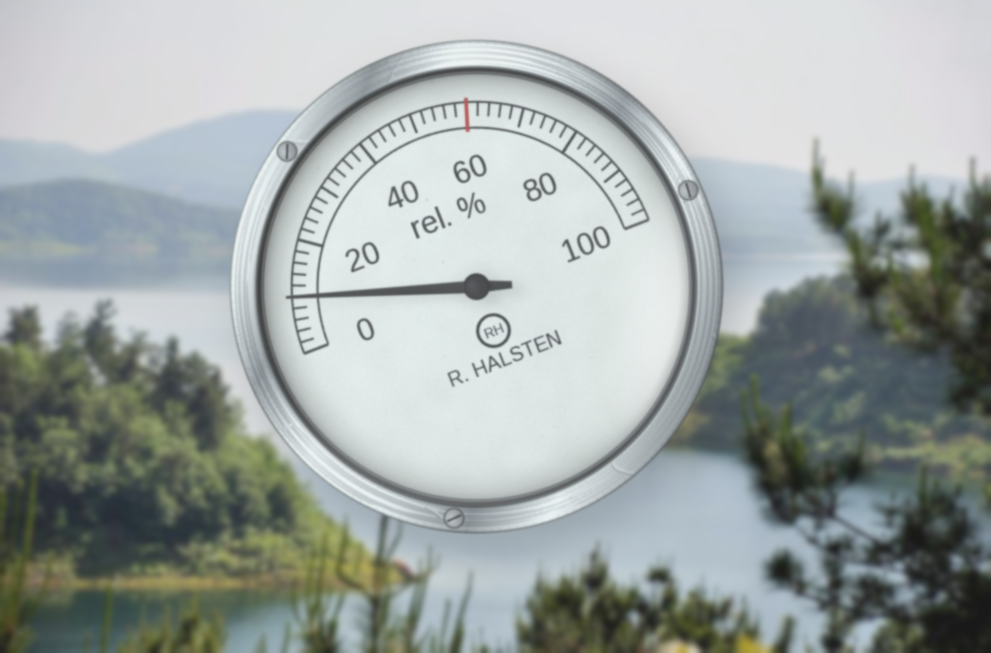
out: 10 %
